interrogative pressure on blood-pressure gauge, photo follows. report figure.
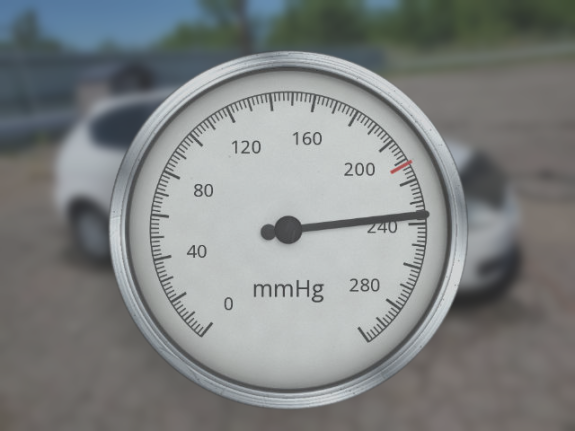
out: 236 mmHg
